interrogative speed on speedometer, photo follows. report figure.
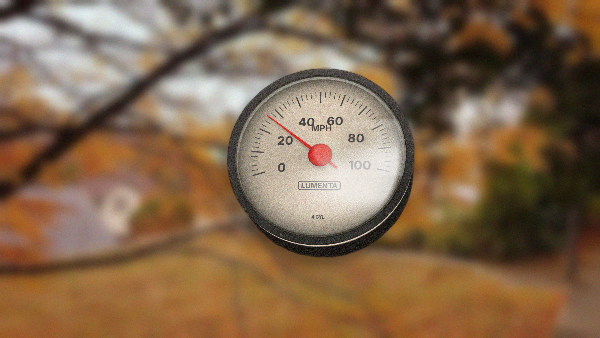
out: 26 mph
